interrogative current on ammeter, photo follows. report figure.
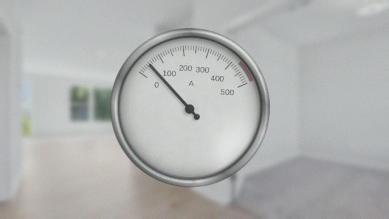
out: 50 A
